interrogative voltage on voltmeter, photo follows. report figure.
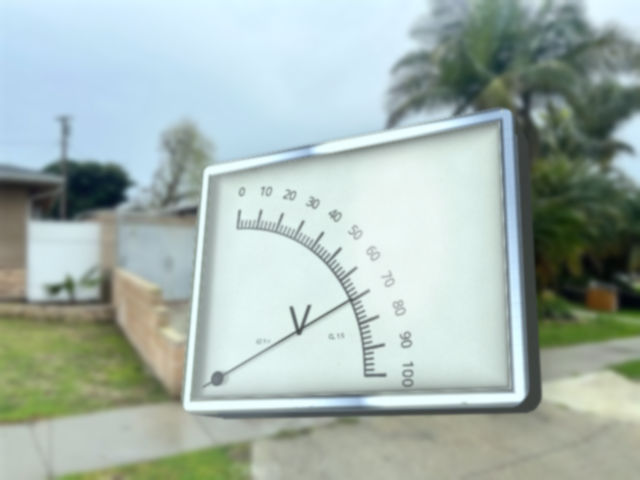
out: 70 V
